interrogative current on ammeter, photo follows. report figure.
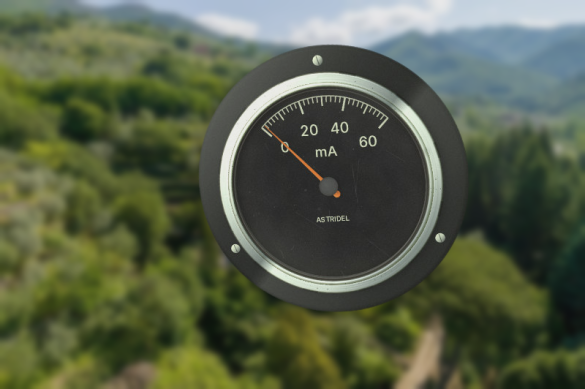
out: 2 mA
